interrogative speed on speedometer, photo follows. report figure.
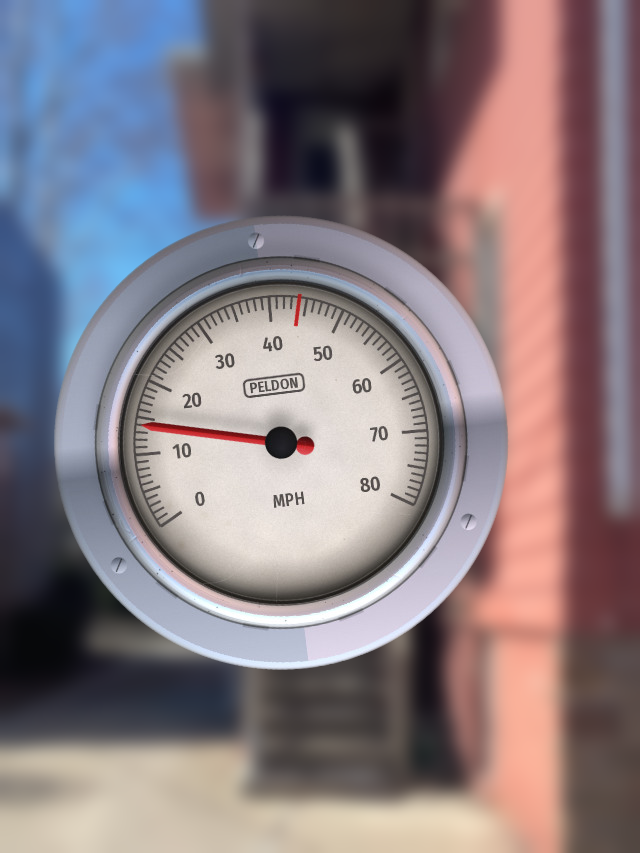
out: 14 mph
